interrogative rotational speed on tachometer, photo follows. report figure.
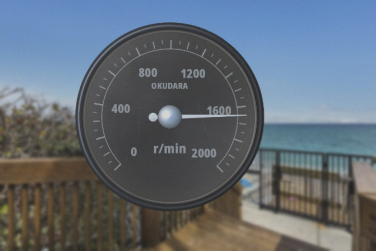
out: 1650 rpm
